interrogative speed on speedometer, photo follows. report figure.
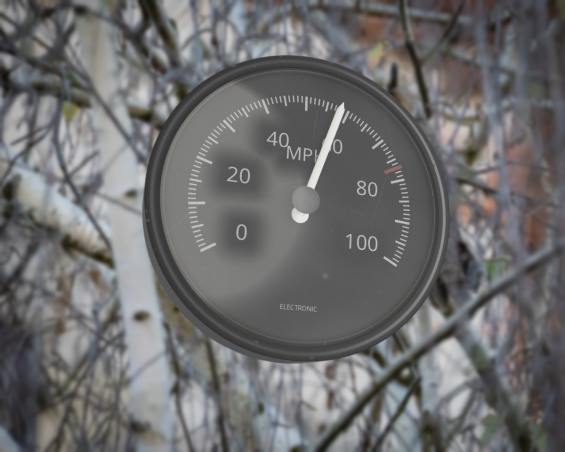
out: 58 mph
